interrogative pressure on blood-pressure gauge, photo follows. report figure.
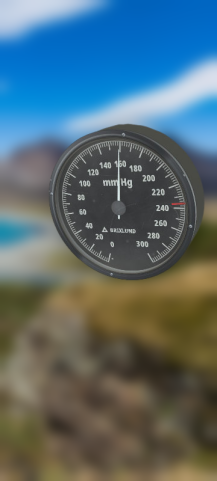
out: 160 mmHg
